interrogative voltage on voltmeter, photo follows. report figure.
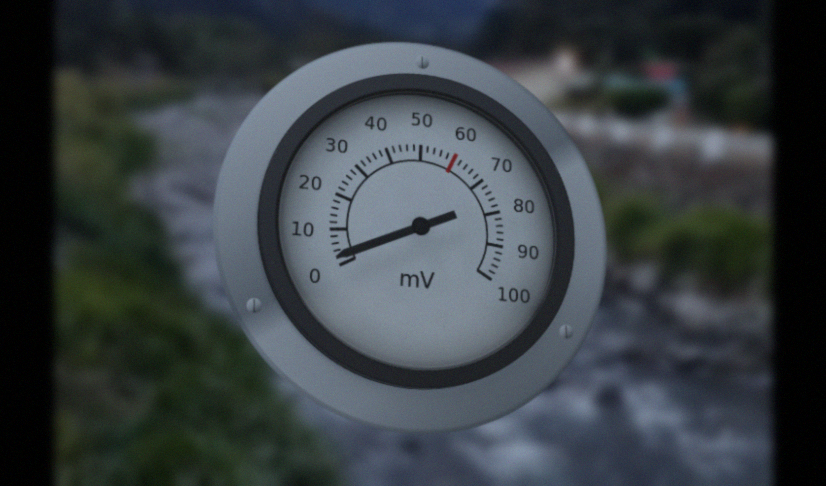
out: 2 mV
